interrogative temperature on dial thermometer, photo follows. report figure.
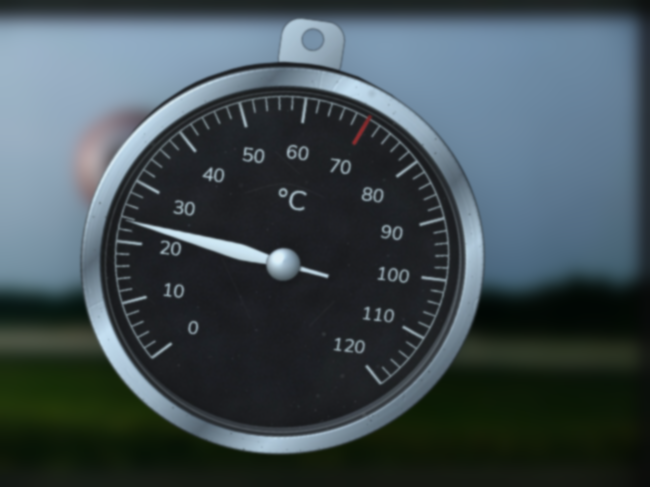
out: 24 °C
